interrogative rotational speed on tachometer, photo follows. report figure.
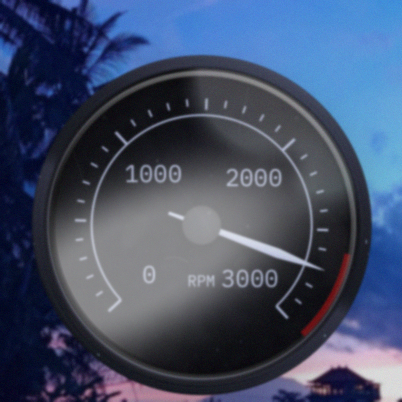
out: 2700 rpm
